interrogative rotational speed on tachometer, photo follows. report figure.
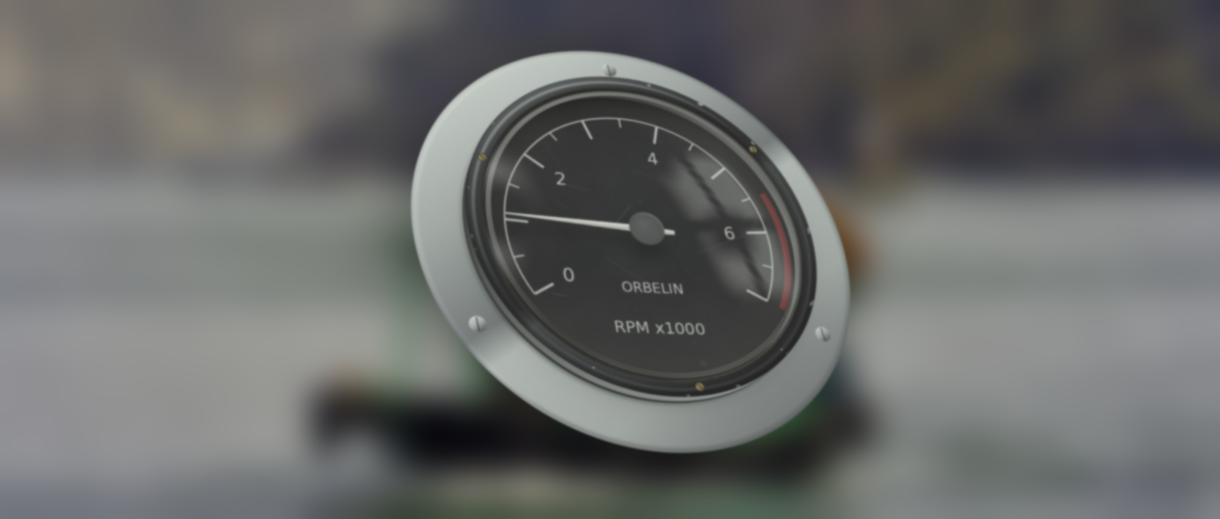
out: 1000 rpm
